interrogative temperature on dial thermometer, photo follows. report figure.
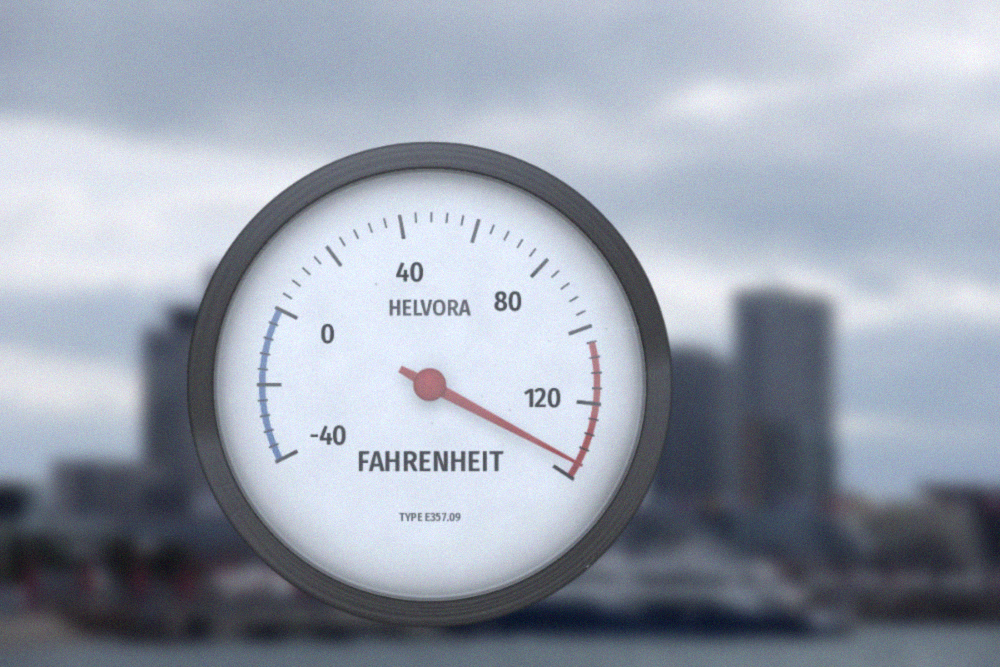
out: 136 °F
